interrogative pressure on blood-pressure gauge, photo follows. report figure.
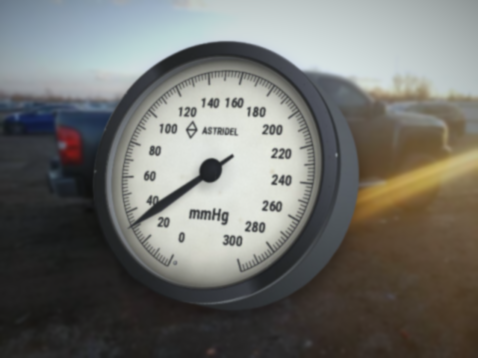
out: 30 mmHg
